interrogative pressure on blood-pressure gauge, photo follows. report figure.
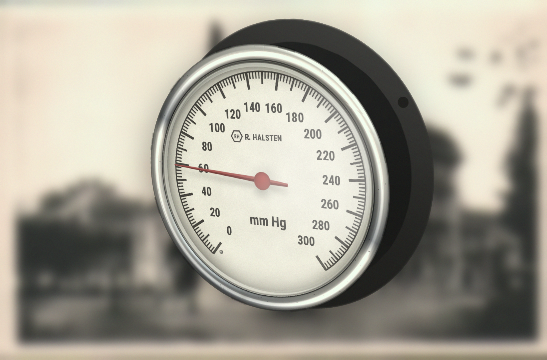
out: 60 mmHg
